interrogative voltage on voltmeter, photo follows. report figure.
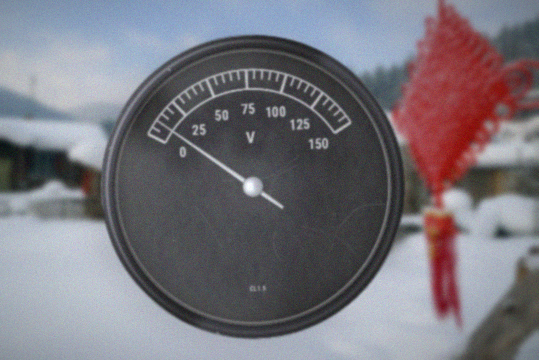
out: 10 V
